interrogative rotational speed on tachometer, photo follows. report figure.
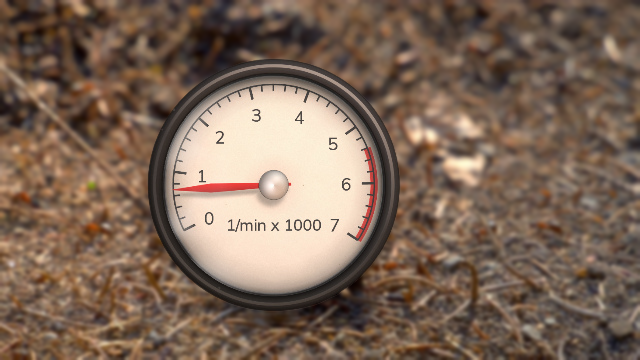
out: 700 rpm
